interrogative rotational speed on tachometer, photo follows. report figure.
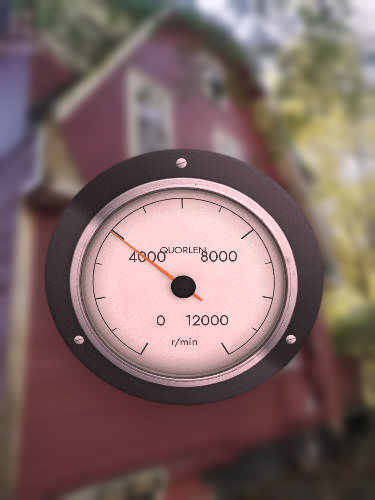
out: 4000 rpm
